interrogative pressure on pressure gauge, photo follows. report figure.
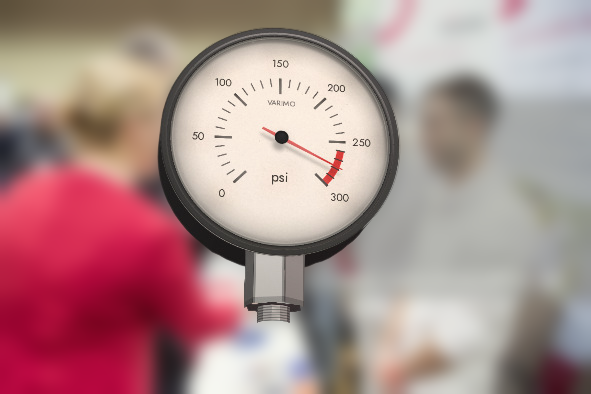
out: 280 psi
